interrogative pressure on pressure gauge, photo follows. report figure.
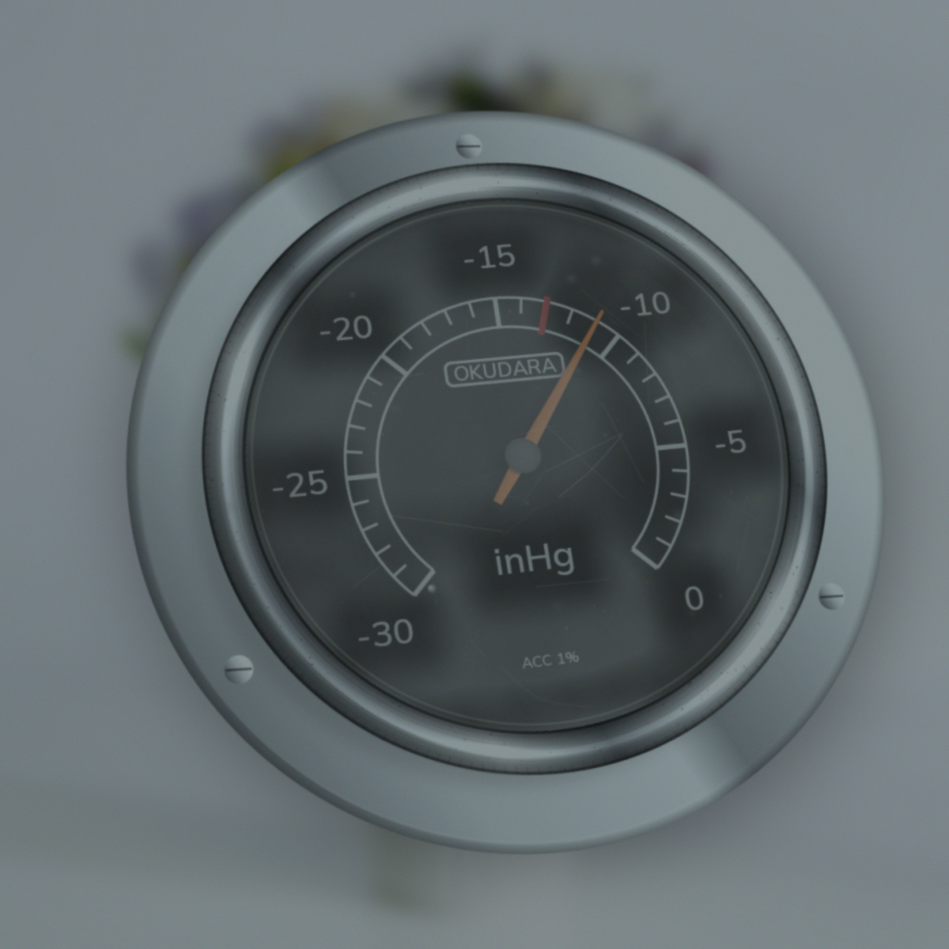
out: -11 inHg
